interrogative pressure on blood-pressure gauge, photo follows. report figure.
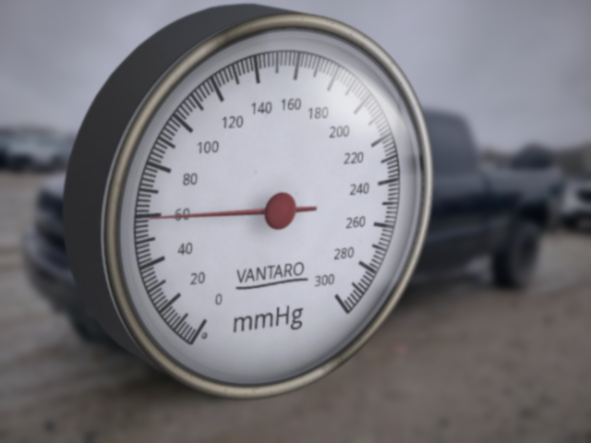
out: 60 mmHg
